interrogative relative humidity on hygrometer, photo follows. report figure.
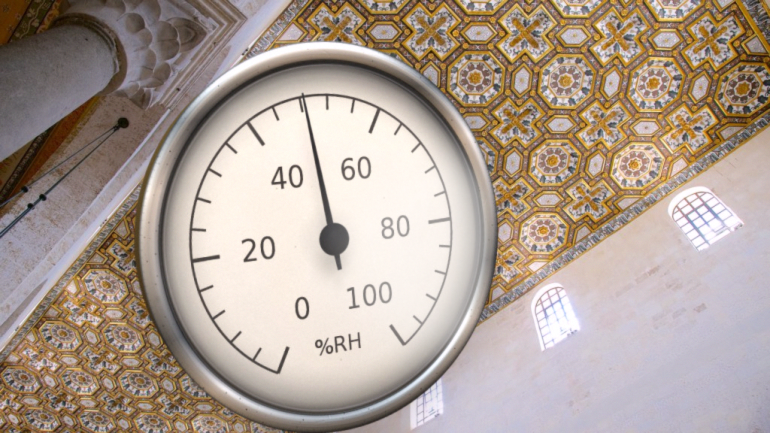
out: 48 %
